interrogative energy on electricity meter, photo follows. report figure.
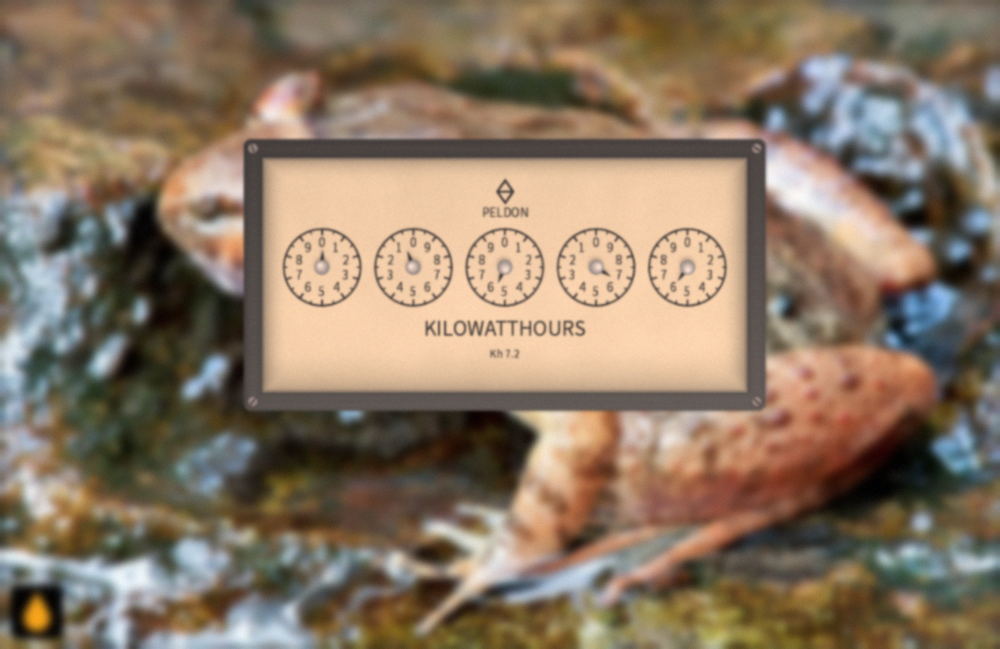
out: 566 kWh
